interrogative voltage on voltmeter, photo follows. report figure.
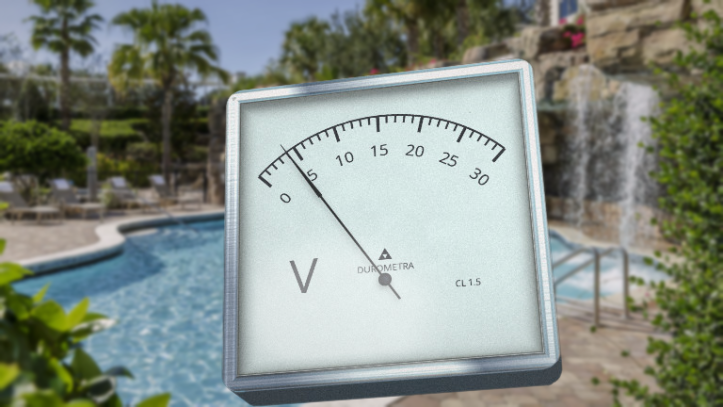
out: 4 V
